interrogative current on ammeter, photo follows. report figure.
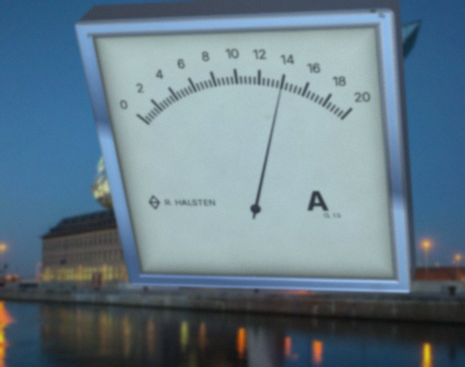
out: 14 A
